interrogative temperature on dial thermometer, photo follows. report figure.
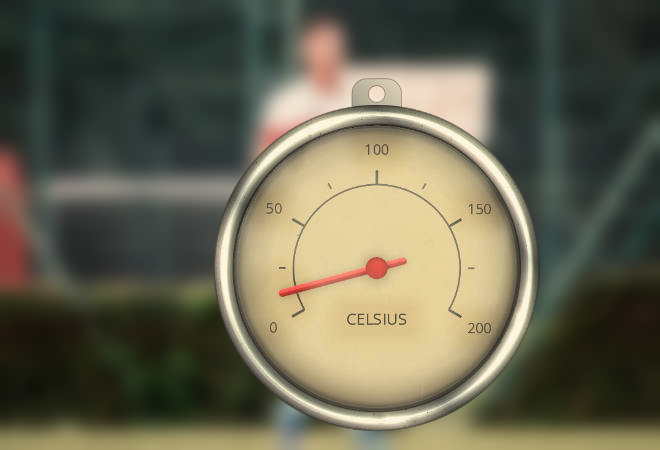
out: 12.5 °C
